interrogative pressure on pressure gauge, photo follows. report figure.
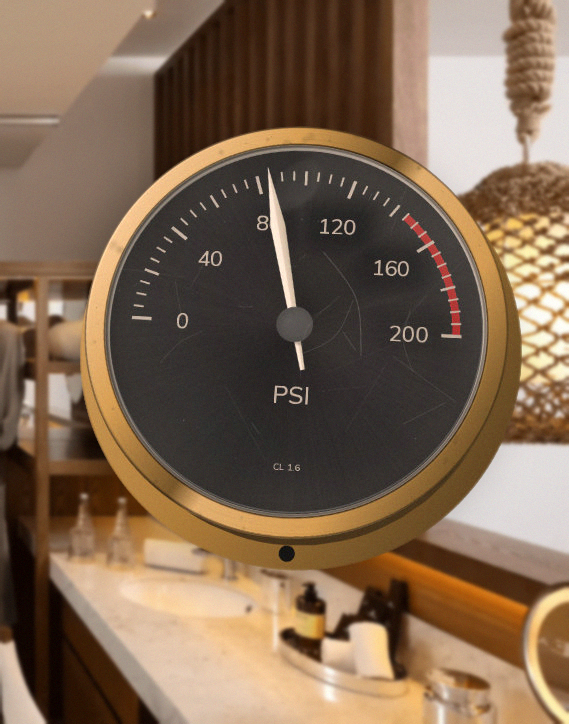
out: 85 psi
